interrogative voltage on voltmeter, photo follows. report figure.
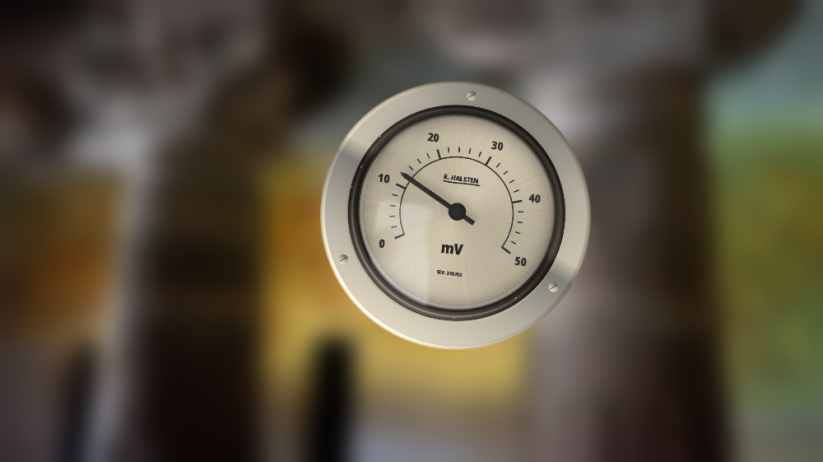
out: 12 mV
